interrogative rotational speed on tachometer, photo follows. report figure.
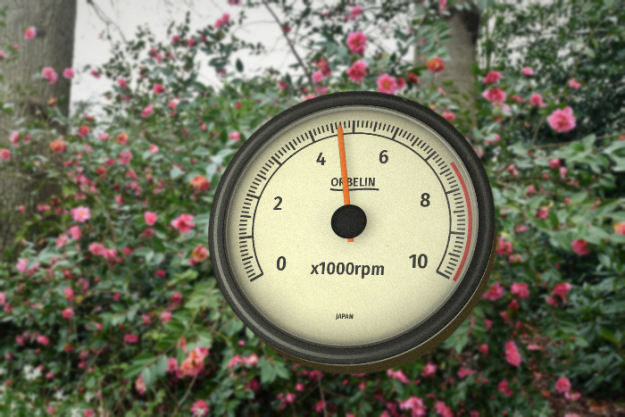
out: 4700 rpm
